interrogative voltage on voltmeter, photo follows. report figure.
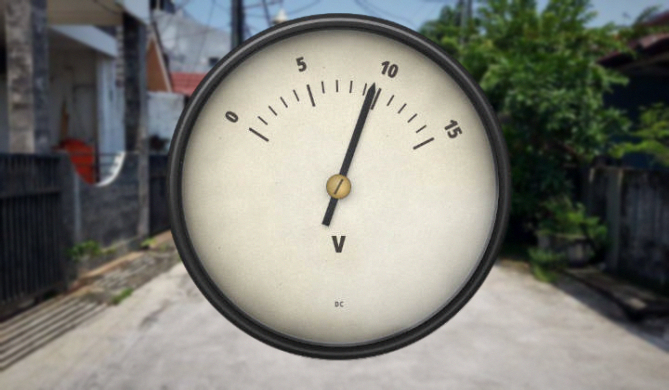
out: 9.5 V
